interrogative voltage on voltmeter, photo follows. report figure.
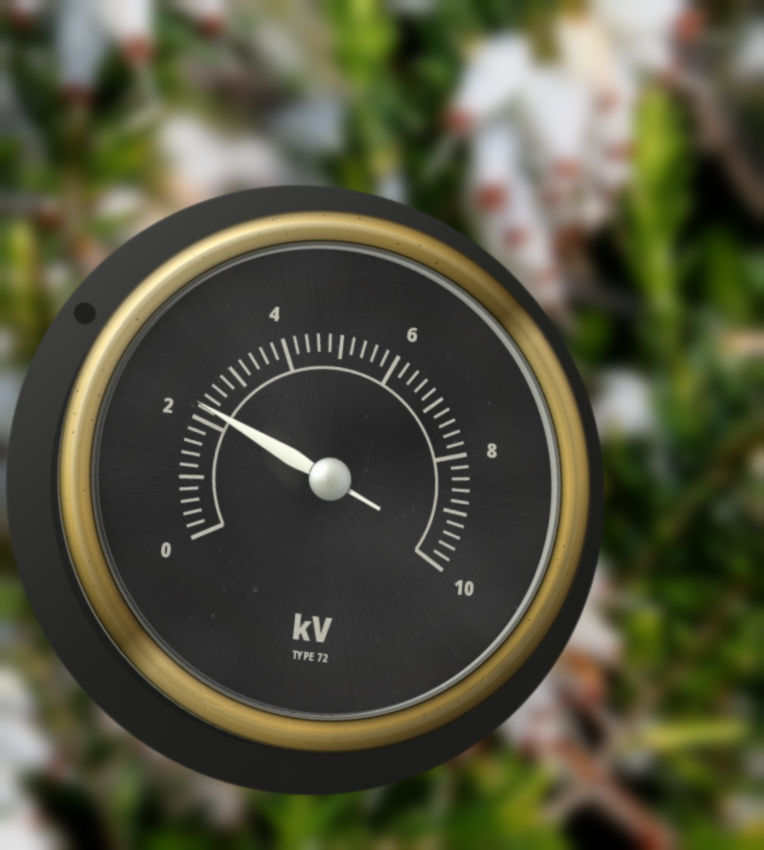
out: 2.2 kV
